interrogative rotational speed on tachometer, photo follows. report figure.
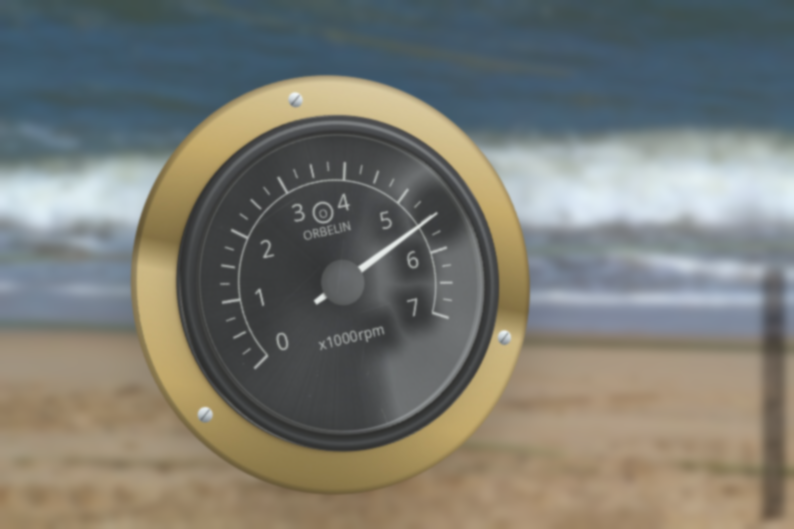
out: 5500 rpm
